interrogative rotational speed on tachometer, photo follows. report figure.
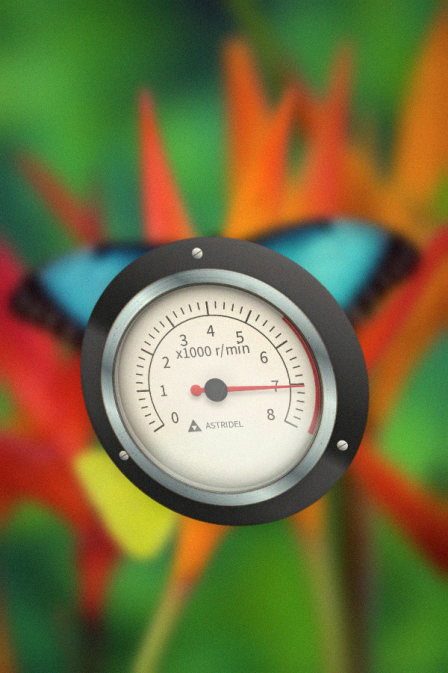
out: 7000 rpm
